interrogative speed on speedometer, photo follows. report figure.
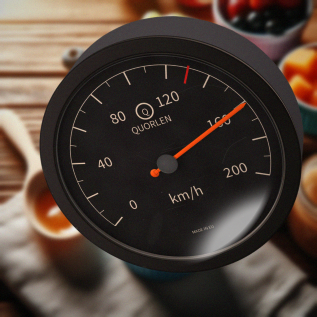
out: 160 km/h
